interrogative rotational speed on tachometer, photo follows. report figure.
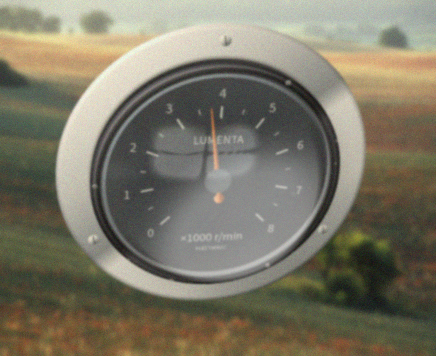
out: 3750 rpm
